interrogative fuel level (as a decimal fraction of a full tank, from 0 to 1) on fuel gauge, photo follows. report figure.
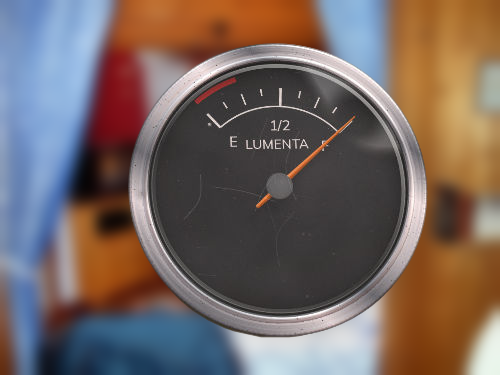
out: 1
